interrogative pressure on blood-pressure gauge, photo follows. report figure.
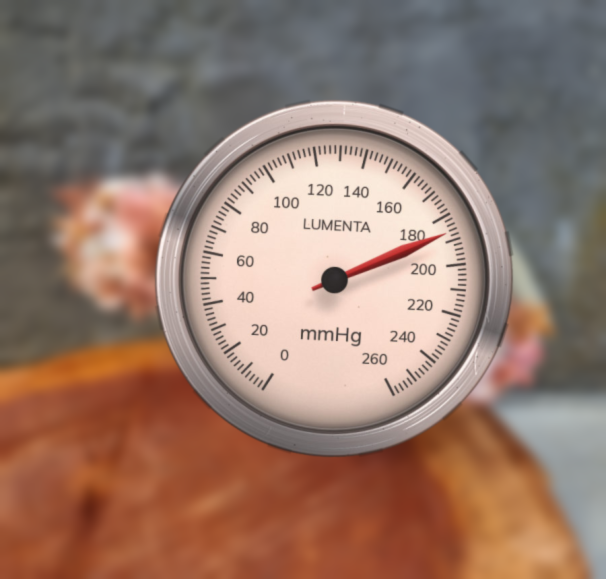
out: 186 mmHg
